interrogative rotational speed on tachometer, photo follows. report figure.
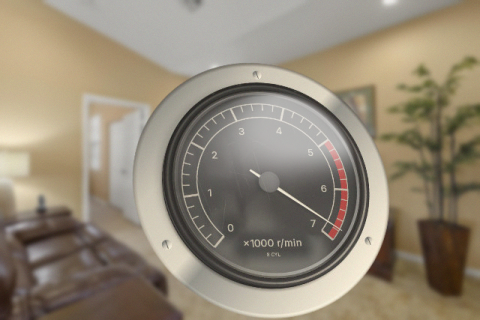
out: 6800 rpm
